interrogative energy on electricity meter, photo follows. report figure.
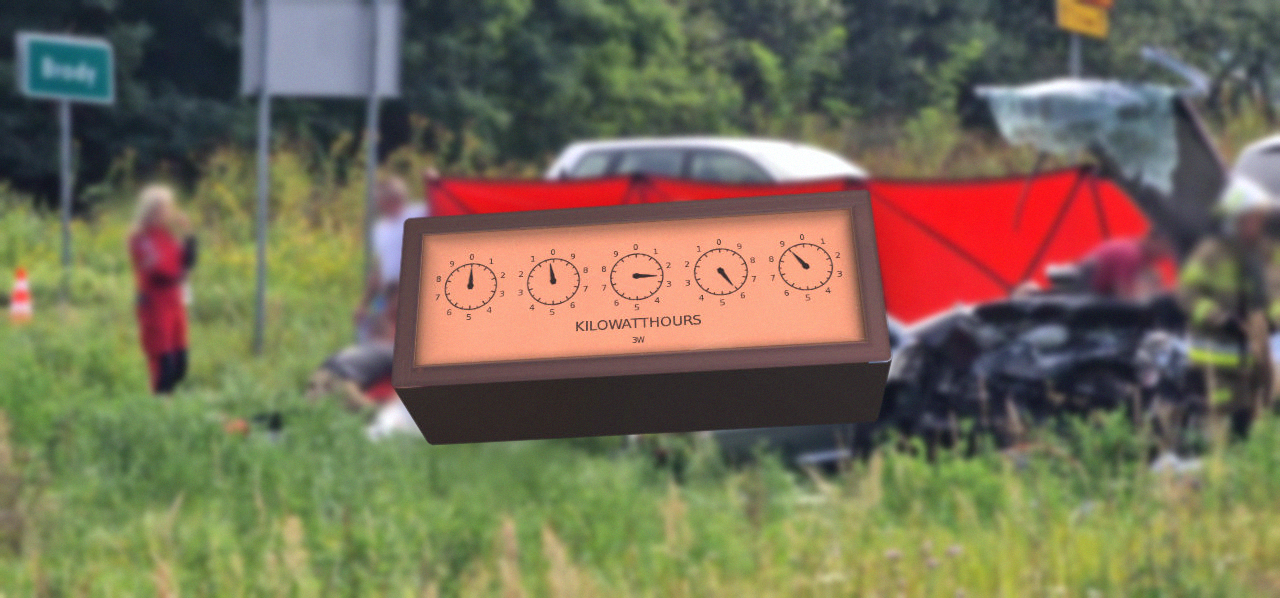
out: 259 kWh
